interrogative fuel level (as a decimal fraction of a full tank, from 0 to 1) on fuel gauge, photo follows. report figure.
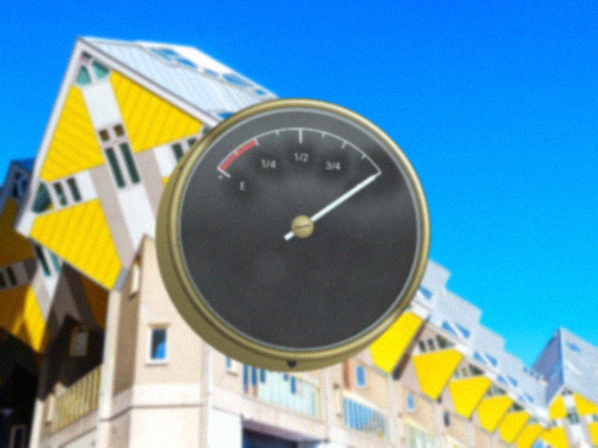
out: 1
